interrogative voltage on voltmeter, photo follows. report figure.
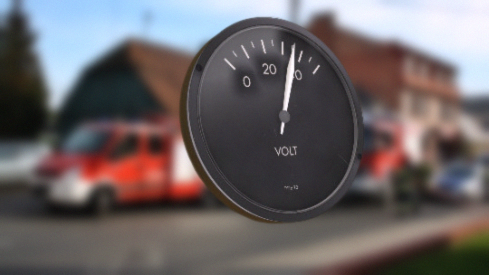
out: 35 V
